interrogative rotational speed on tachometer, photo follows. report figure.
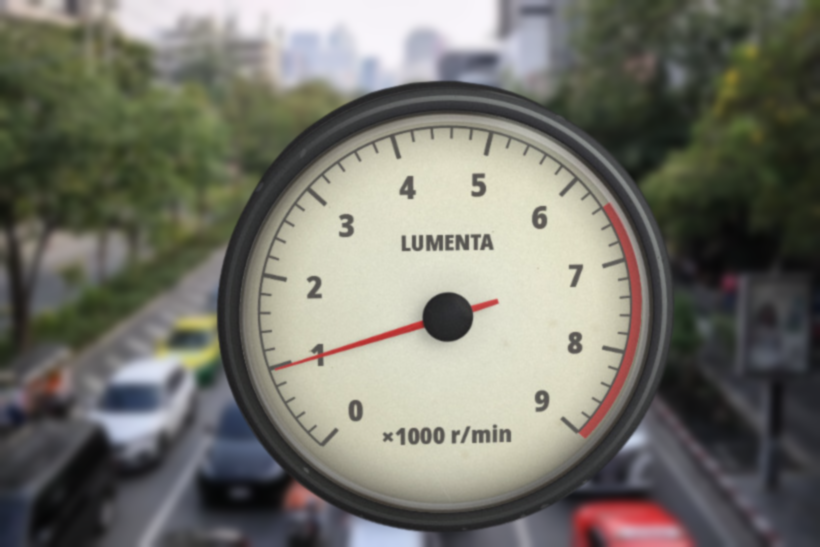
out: 1000 rpm
